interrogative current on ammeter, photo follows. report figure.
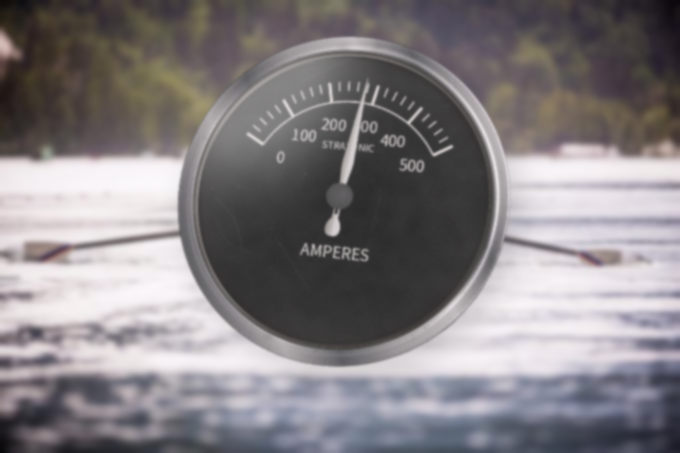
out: 280 A
